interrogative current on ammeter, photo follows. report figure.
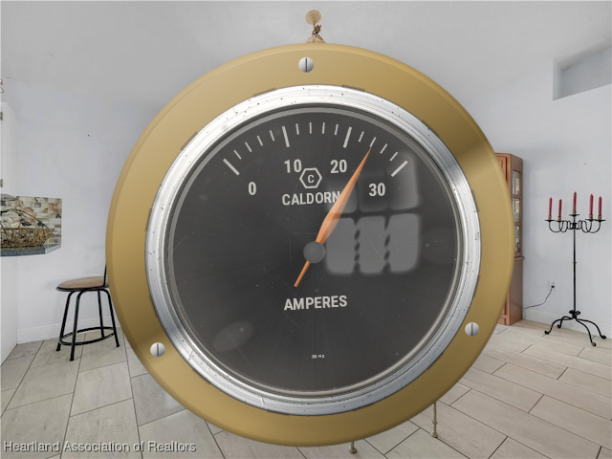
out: 24 A
